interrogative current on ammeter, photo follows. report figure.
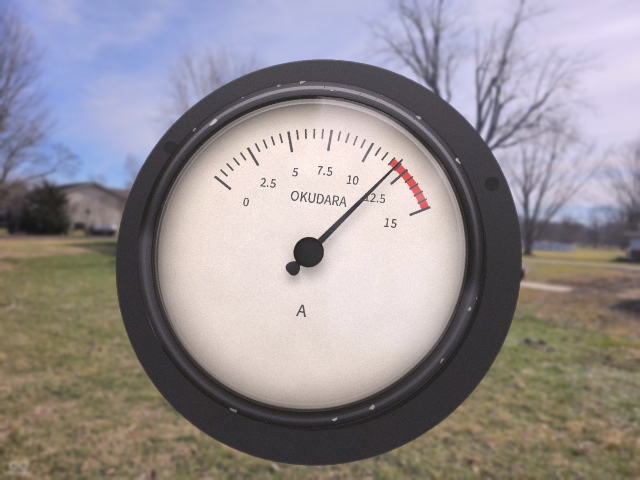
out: 12 A
